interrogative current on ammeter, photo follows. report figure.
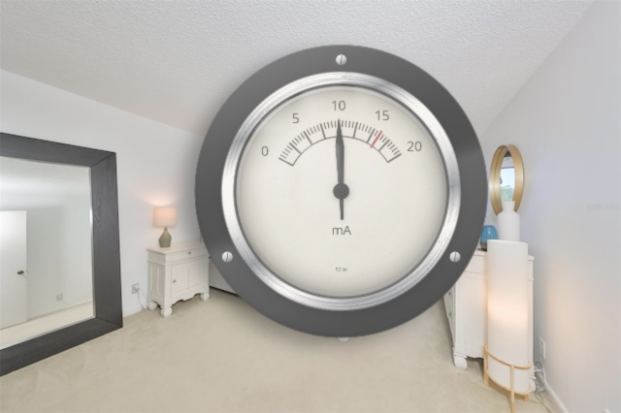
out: 10 mA
